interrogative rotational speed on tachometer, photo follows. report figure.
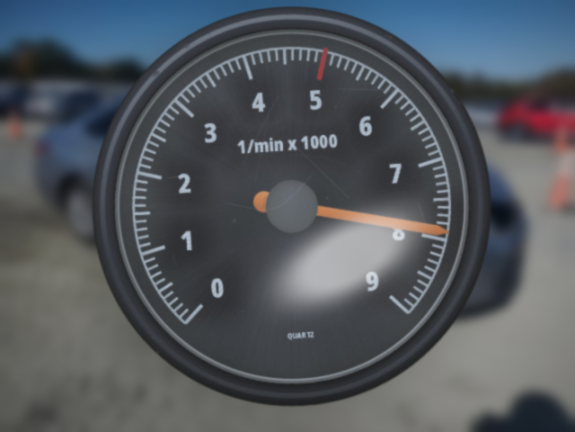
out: 7900 rpm
